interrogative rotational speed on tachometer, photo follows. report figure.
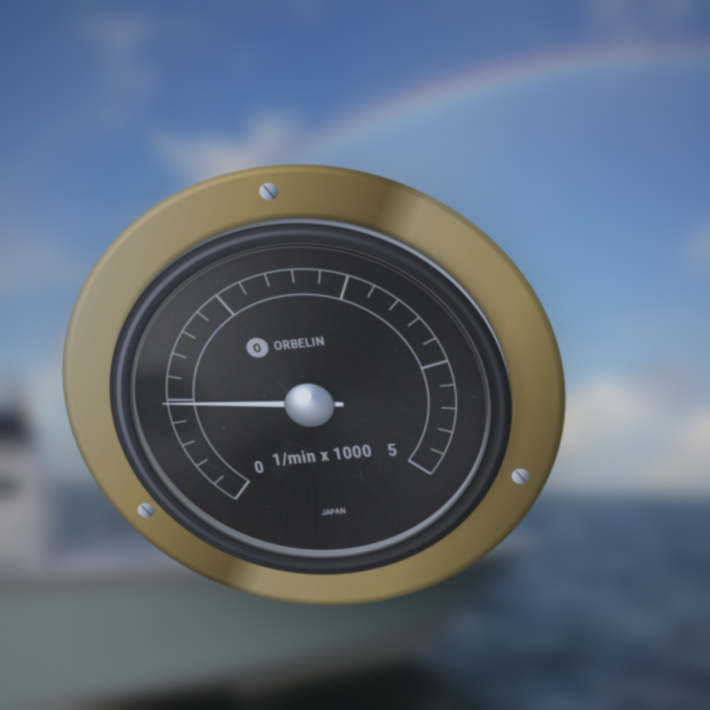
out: 1000 rpm
